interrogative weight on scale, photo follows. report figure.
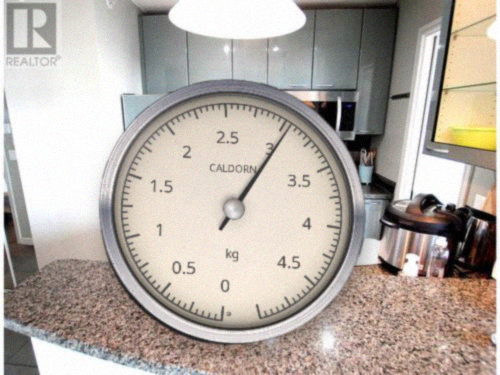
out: 3.05 kg
